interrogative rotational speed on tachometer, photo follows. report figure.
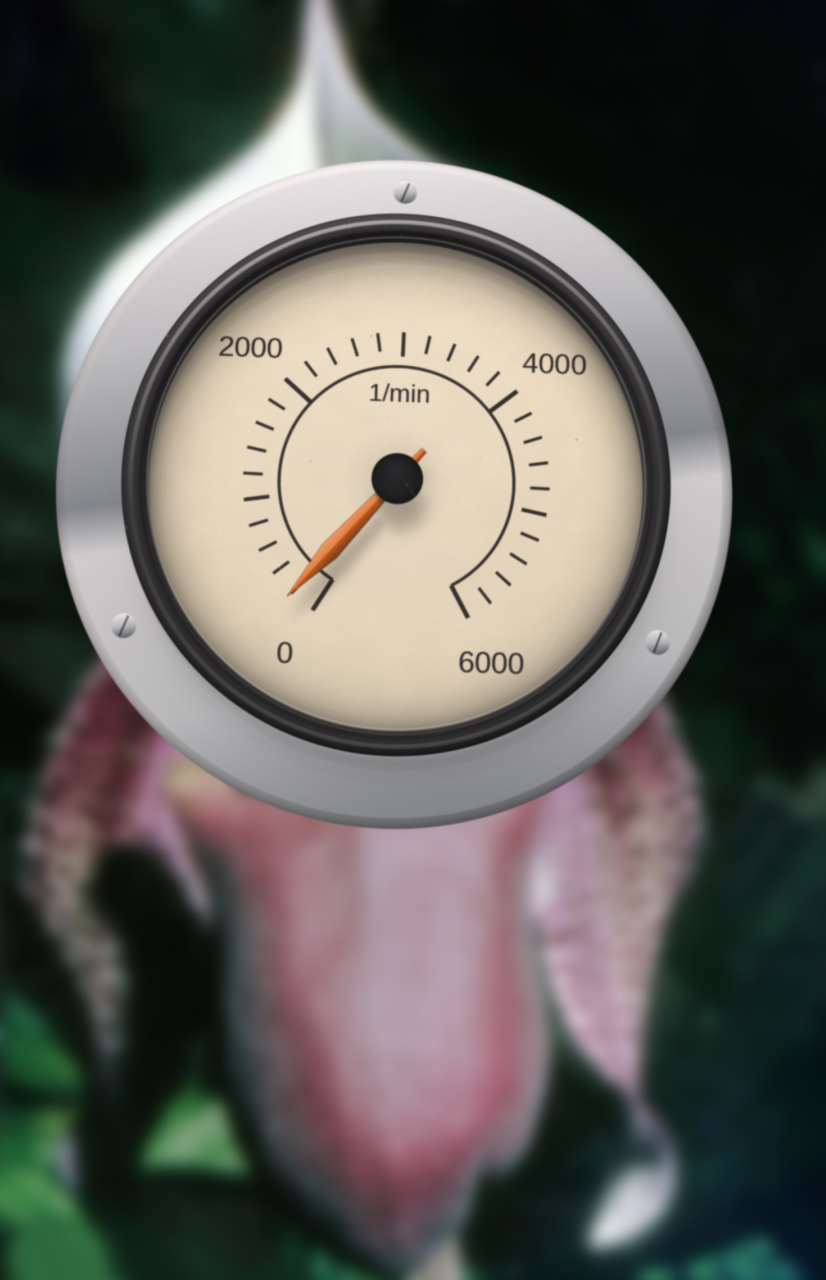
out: 200 rpm
